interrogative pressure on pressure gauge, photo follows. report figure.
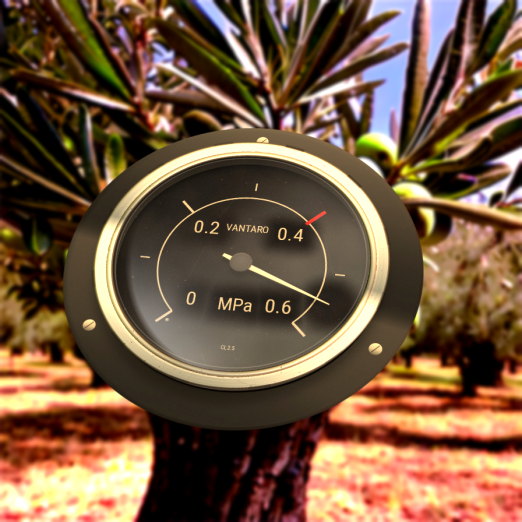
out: 0.55 MPa
